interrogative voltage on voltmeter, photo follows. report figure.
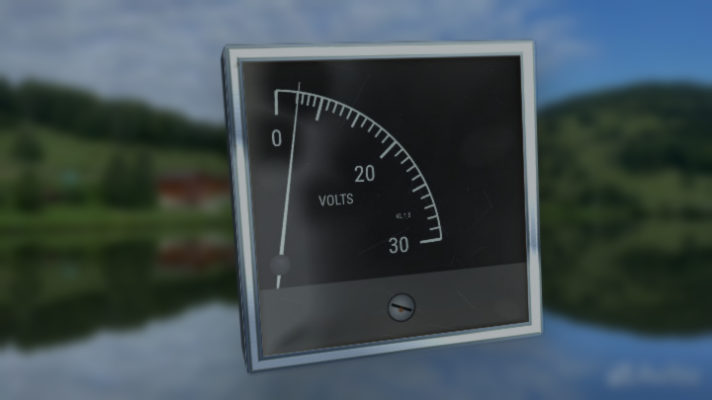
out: 6 V
